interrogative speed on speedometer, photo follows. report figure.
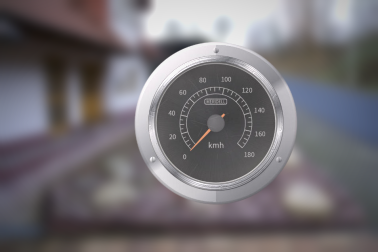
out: 0 km/h
